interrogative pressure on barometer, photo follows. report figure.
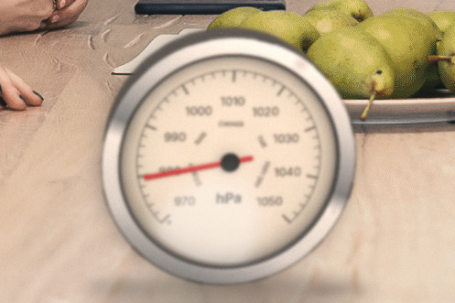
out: 980 hPa
